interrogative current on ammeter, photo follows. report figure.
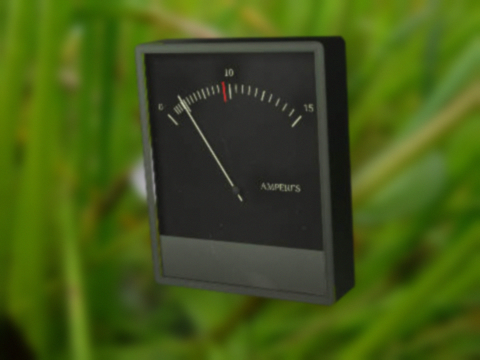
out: 5 A
